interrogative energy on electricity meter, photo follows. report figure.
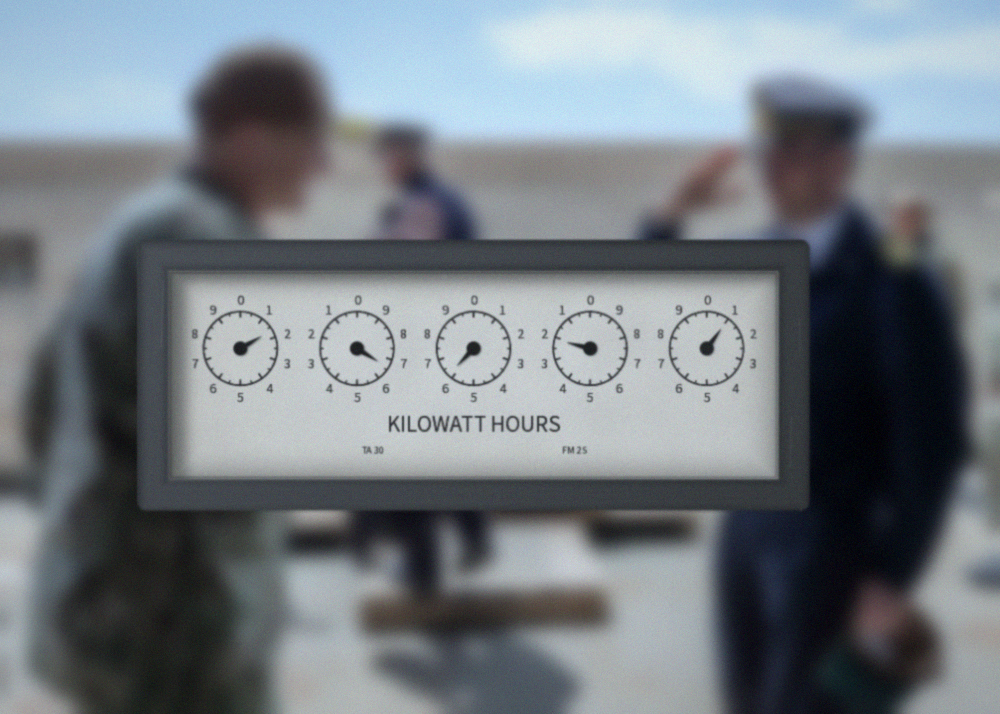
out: 16621 kWh
